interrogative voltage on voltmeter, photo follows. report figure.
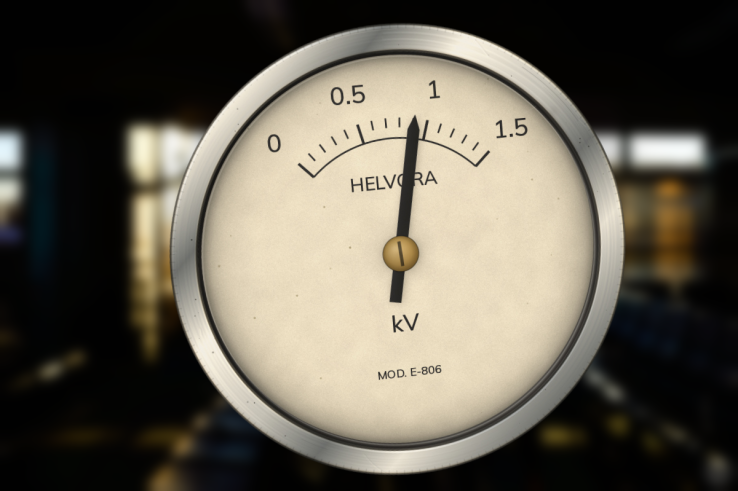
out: 0.9 kV
